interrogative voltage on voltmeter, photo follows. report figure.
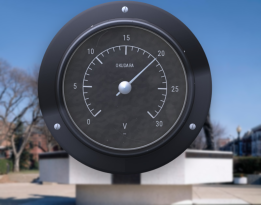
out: 20 V
